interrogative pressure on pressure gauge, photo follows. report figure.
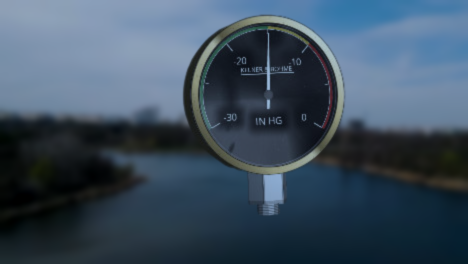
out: -15 inHg
